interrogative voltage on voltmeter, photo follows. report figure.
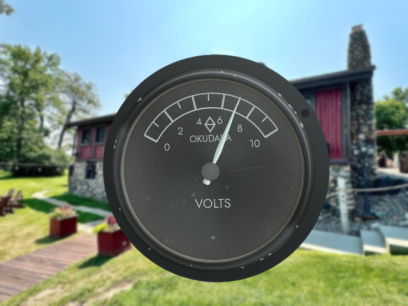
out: 7 V
